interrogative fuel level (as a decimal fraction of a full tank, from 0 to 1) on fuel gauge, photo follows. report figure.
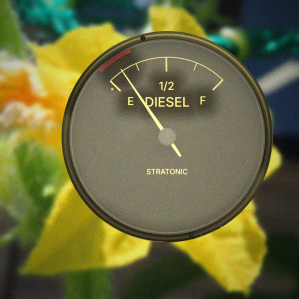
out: 0.125
